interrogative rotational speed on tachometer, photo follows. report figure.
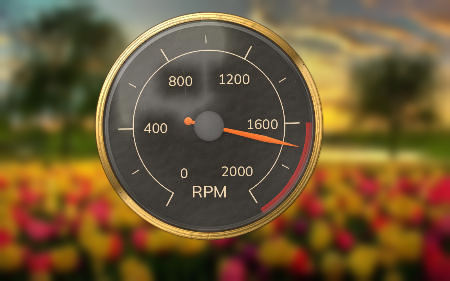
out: 1700 rpm
